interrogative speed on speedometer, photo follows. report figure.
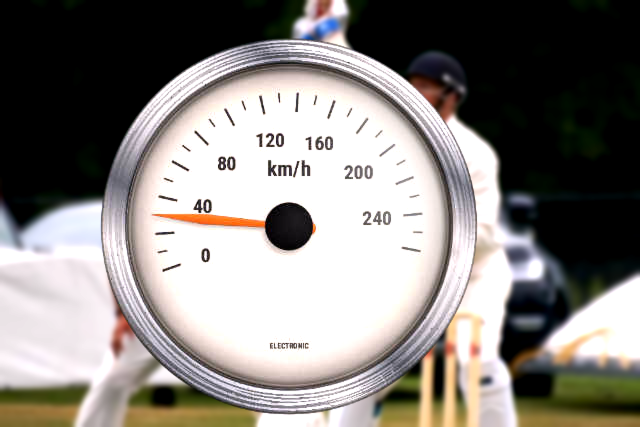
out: 30 km/h
